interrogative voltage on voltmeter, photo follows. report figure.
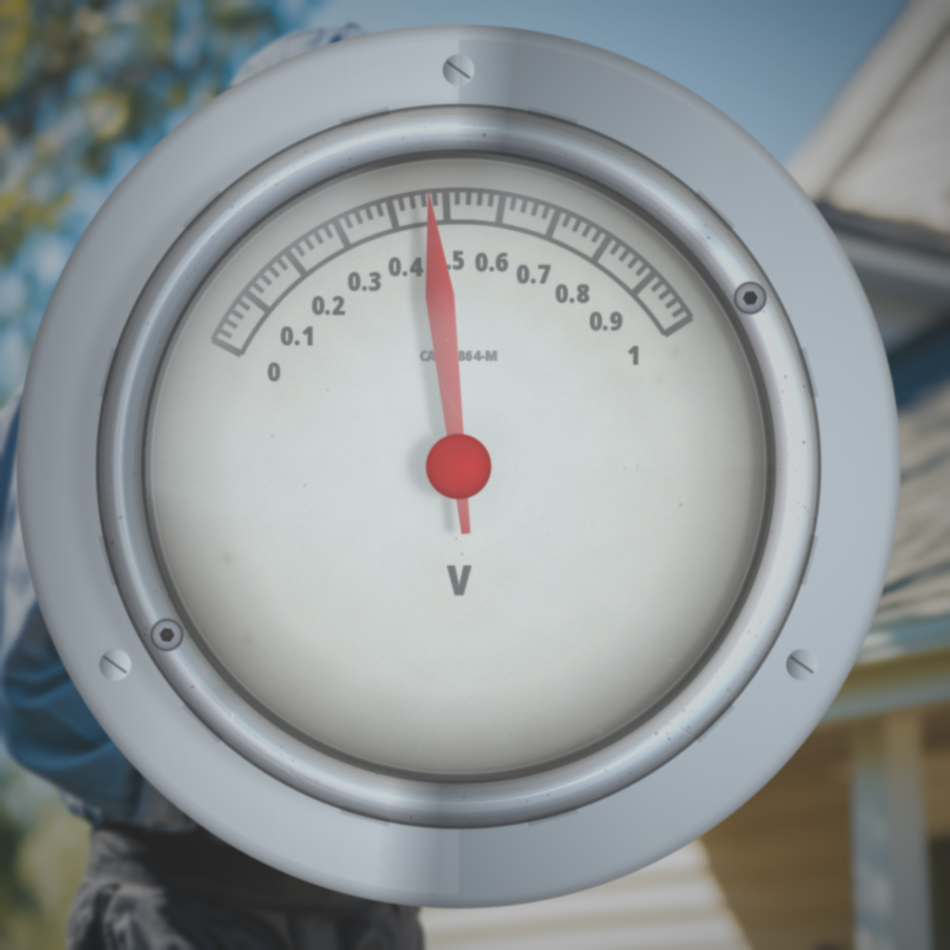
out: 0.47 V
